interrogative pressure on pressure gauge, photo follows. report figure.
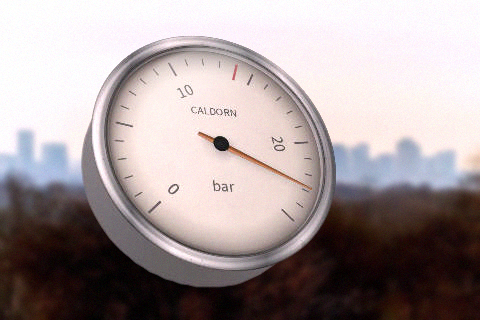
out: 23 bar
